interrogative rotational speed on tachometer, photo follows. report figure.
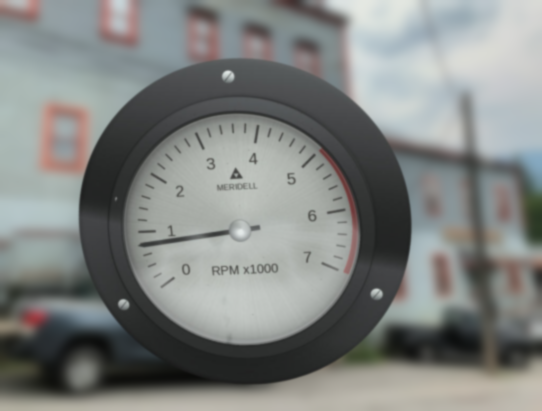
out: 800 rpm
